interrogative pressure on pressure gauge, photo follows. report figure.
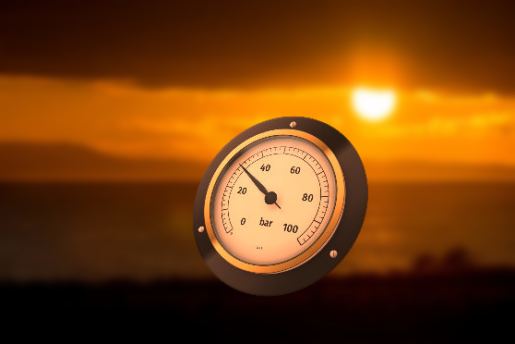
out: 30 bar
